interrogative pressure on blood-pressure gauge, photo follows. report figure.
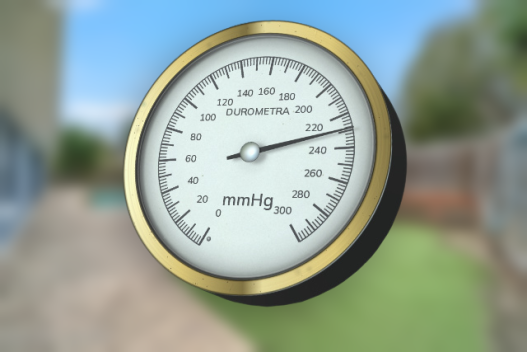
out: 230 mmHg
